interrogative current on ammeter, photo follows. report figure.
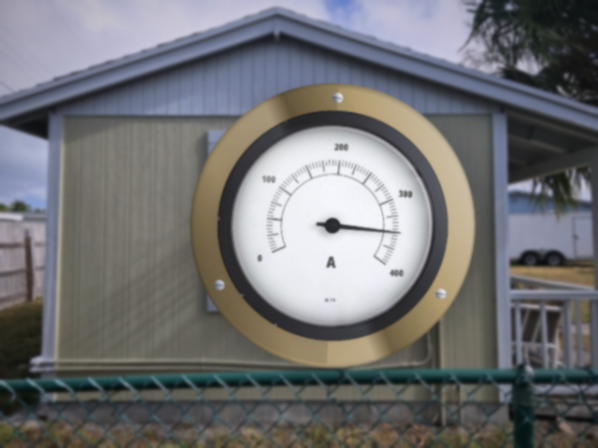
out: 350 A
